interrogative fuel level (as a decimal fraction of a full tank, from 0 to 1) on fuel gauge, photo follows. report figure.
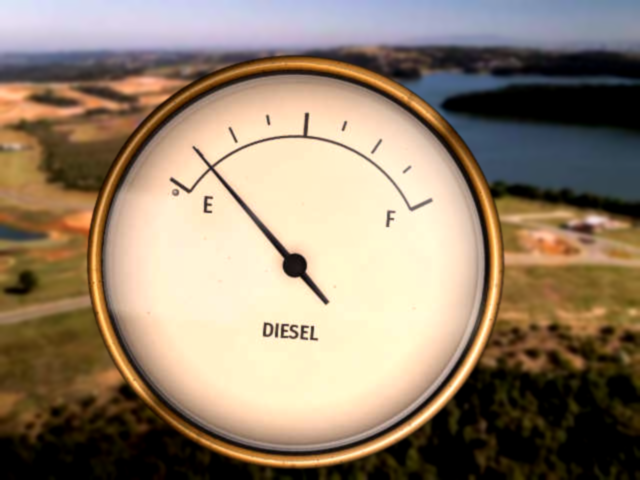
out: 0.125
